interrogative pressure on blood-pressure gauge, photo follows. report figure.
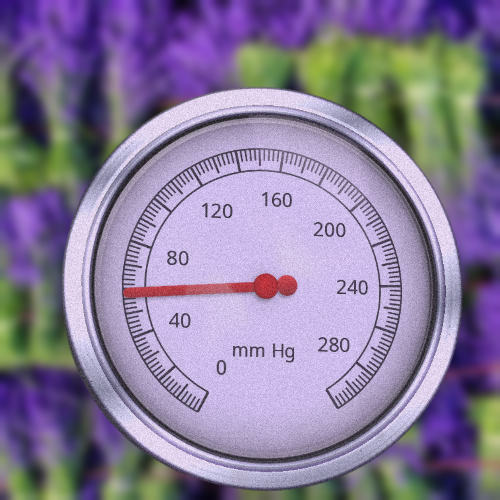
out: 58 mmHg
